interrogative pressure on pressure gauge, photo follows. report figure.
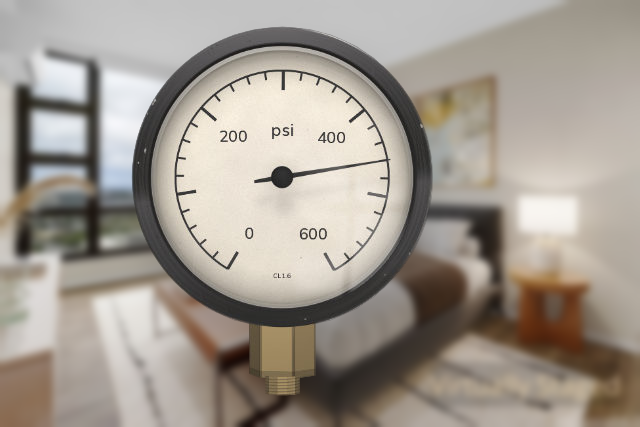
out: 460 psi
